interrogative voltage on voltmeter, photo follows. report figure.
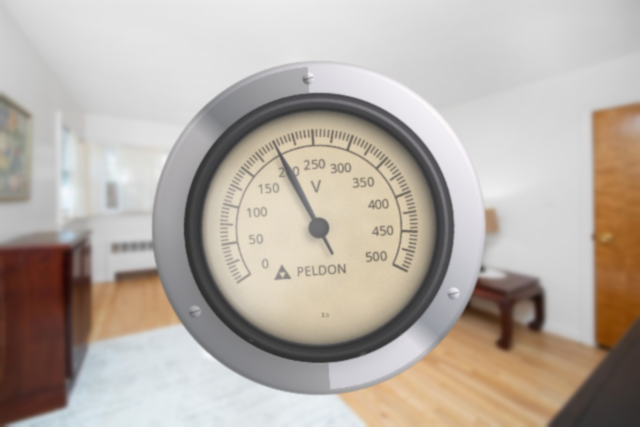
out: 200 V
